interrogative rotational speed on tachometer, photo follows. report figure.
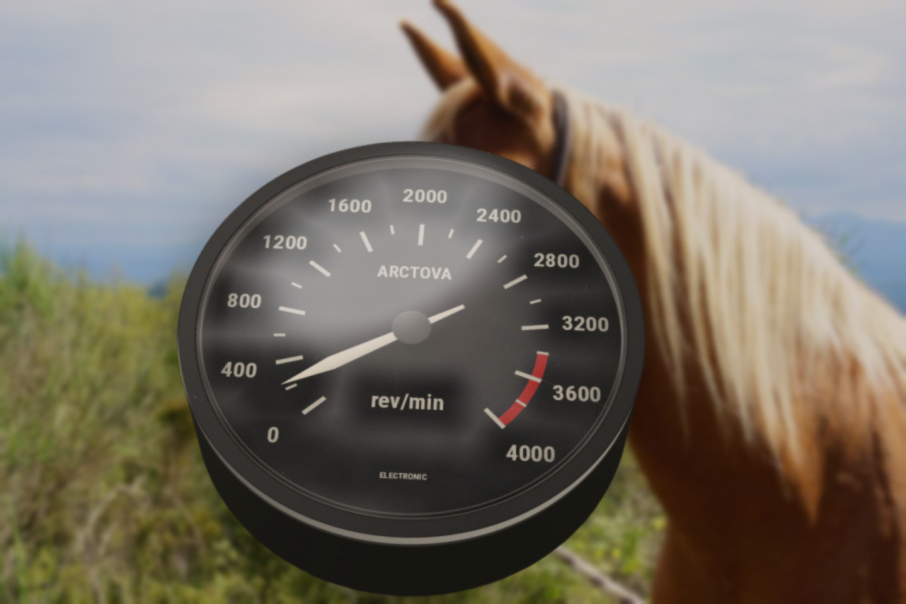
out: 200 rpm
